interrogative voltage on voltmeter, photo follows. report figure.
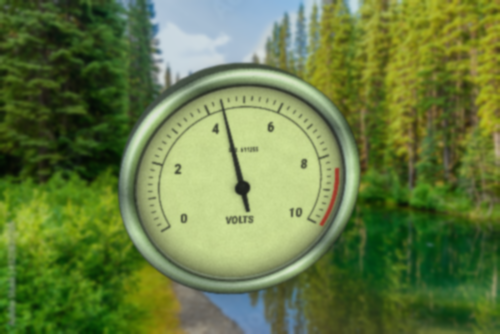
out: 4.4 V
